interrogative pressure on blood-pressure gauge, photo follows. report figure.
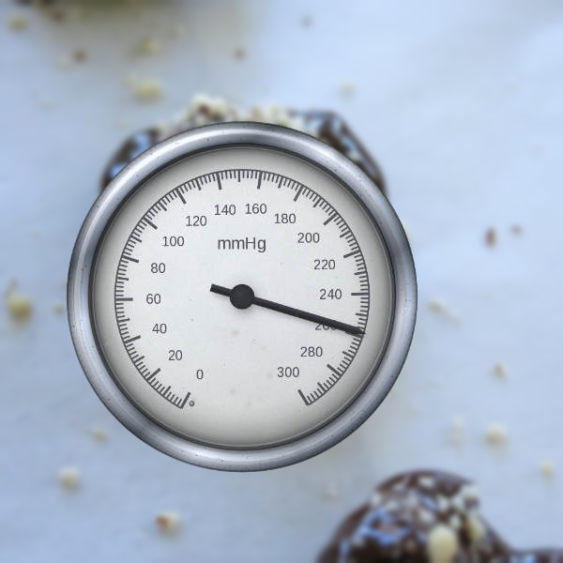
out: 258 mmHg
